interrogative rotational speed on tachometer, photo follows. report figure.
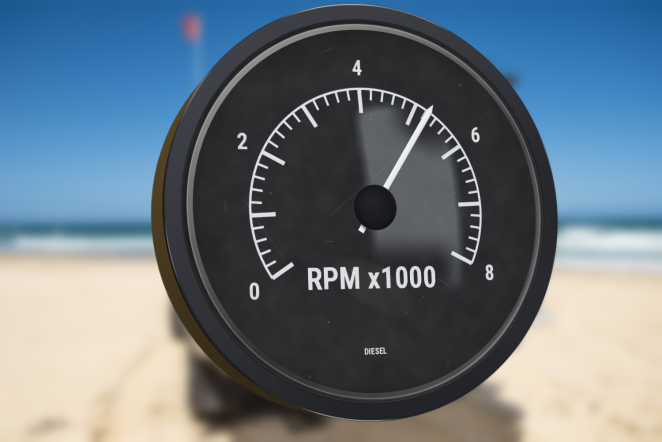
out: 5200 rpm
